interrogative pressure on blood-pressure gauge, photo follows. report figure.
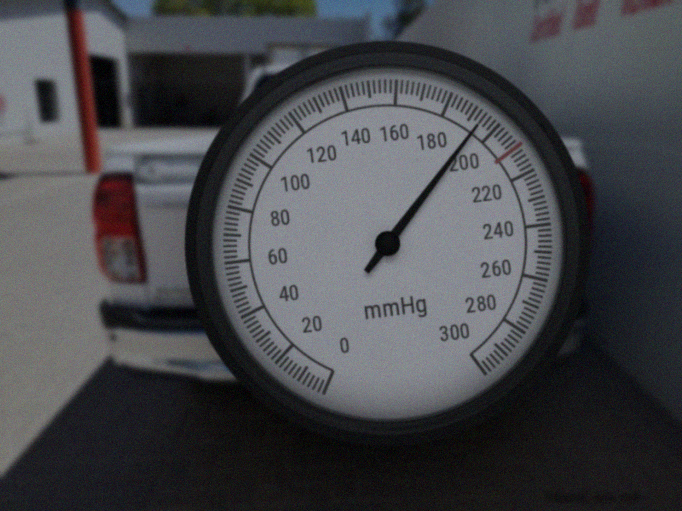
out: 194 mmHg
